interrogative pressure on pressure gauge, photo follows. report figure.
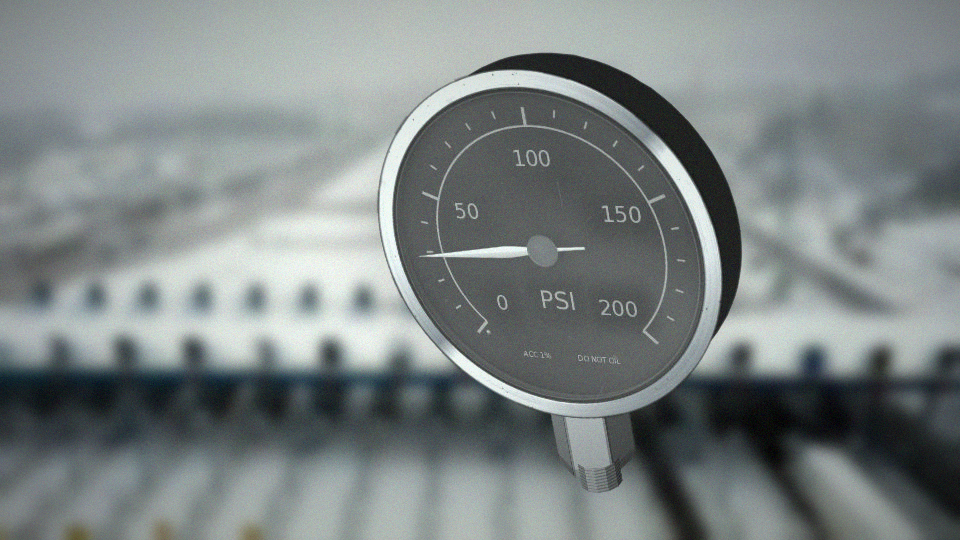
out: 30 psi
